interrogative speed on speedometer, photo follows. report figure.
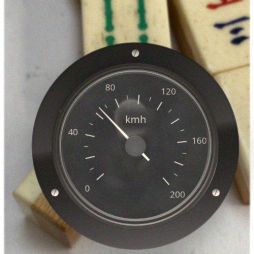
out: 65 km/h
